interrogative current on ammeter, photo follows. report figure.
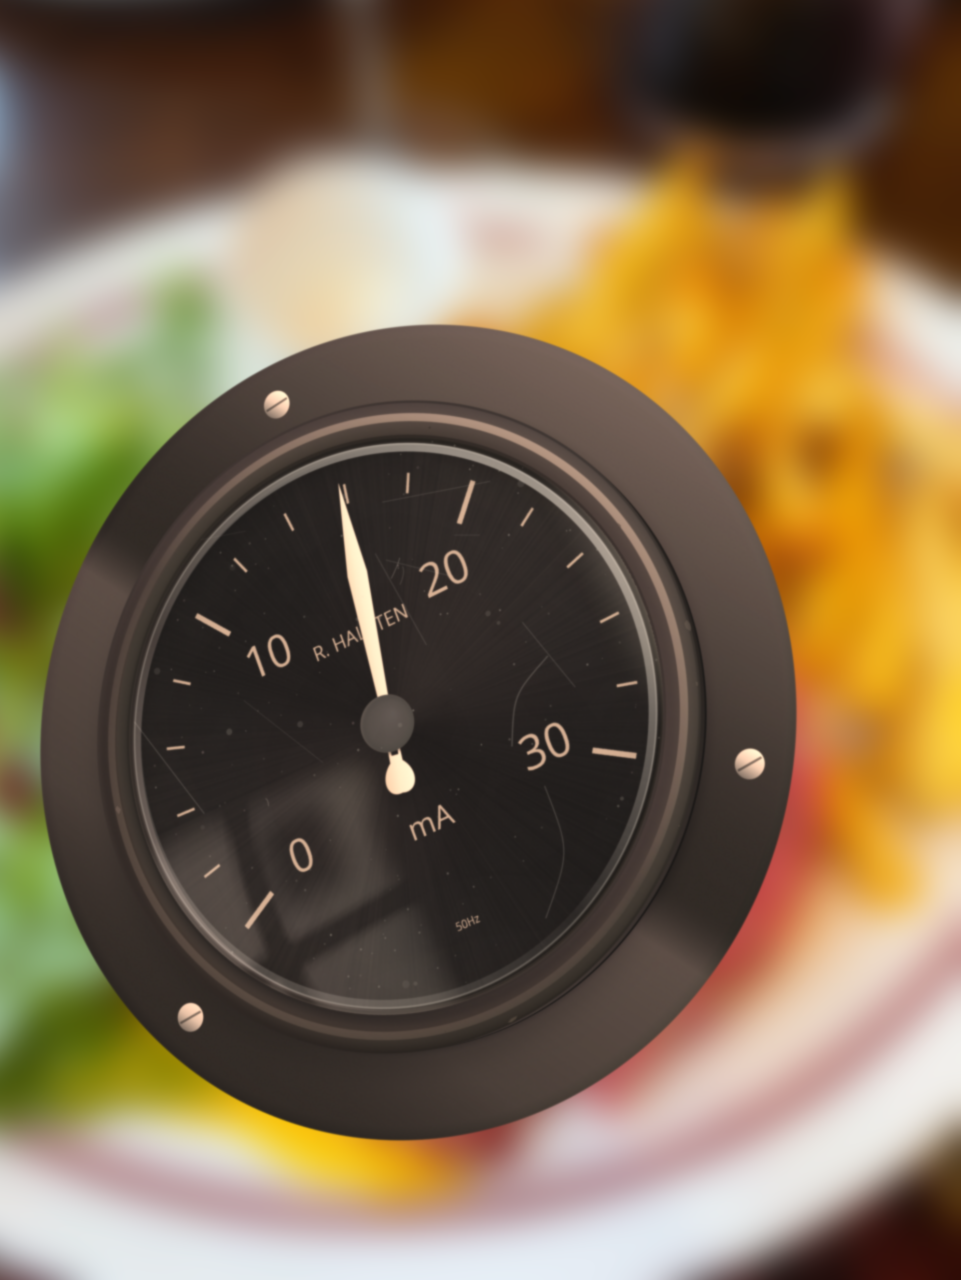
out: 16 mA
